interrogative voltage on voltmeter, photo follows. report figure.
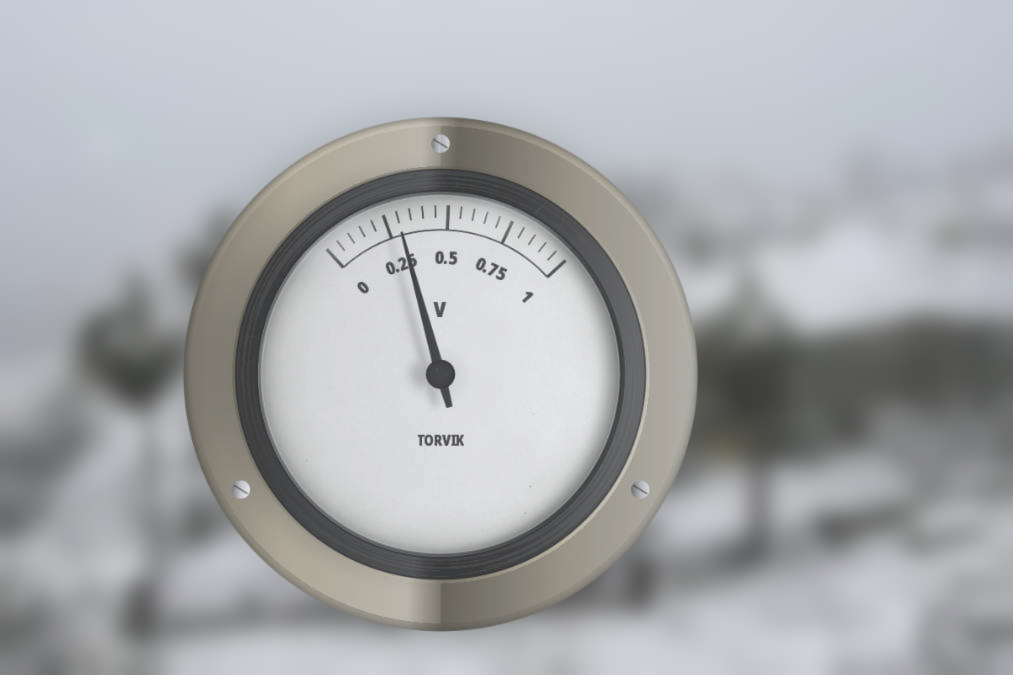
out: 0.3 V
